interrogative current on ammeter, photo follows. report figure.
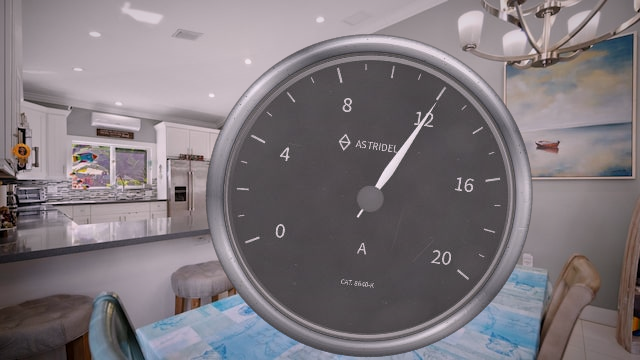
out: 12 A
